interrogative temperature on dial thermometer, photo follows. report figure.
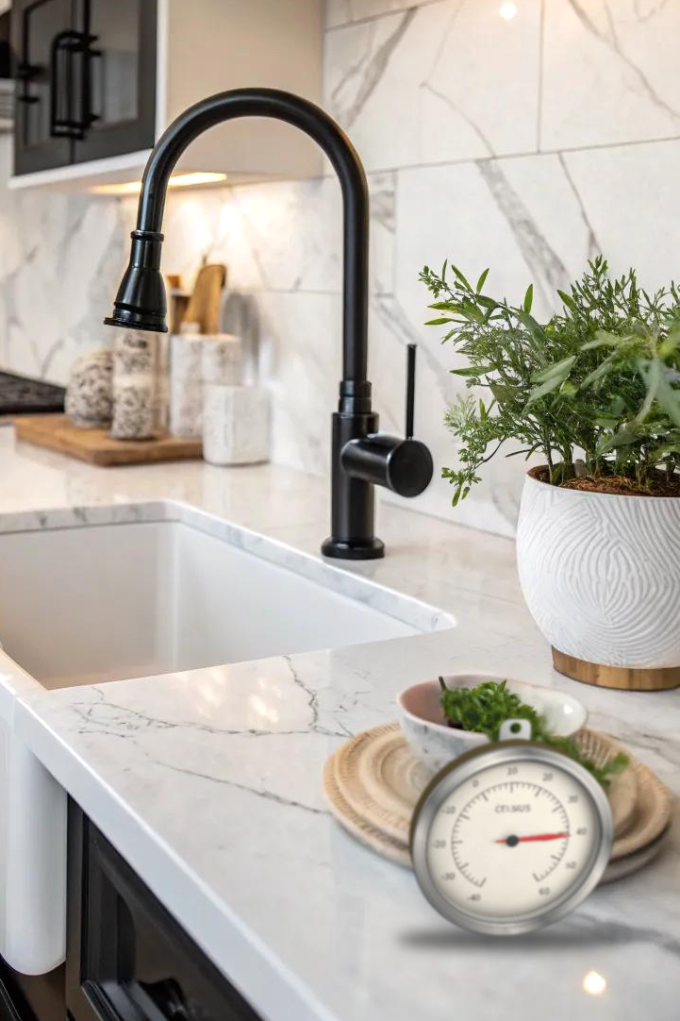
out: 40 °C
